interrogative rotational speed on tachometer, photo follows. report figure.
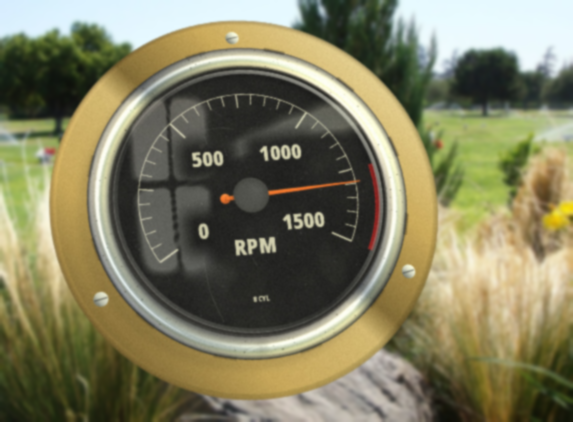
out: 1300 rpm
